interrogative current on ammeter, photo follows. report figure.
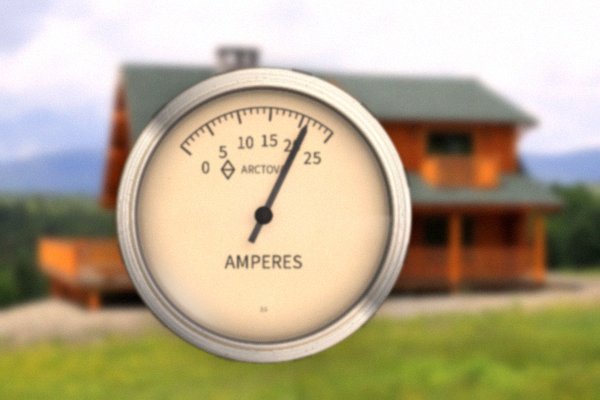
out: 21 A
